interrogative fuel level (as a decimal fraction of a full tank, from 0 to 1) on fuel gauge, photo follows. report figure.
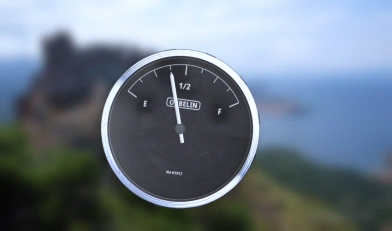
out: 0.375
